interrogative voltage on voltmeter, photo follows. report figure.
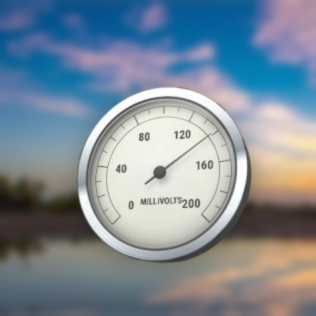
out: 140 mV
